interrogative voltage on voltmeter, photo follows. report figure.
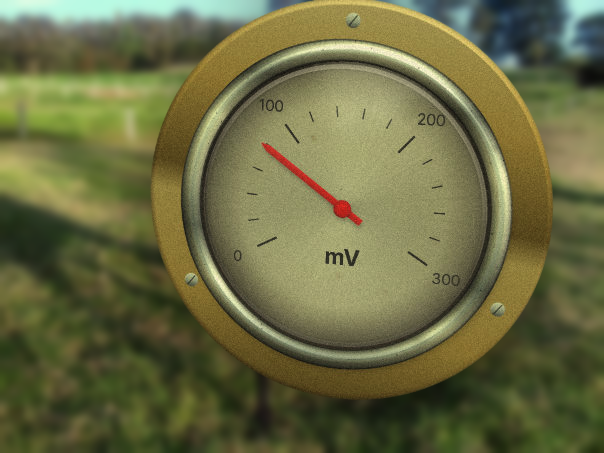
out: 80 mV
